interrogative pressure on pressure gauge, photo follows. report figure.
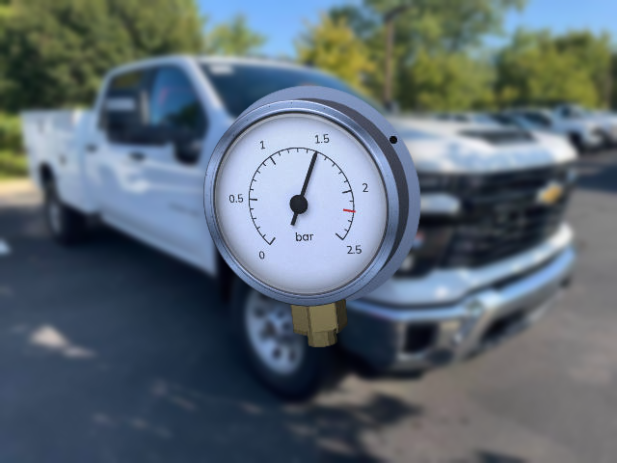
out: 1.5 bar
